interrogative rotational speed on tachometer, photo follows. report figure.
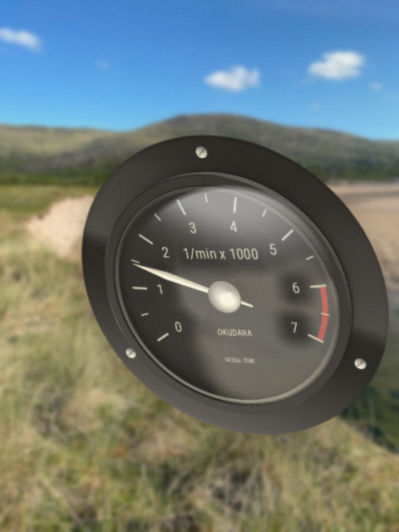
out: 1500 rpm
